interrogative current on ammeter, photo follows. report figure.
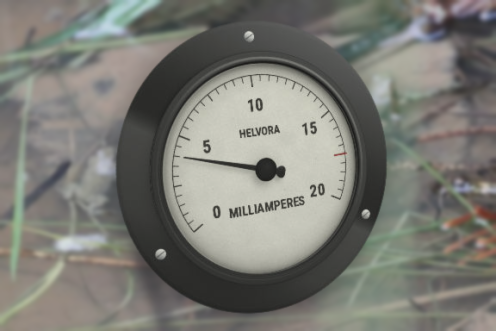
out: 4 mA
